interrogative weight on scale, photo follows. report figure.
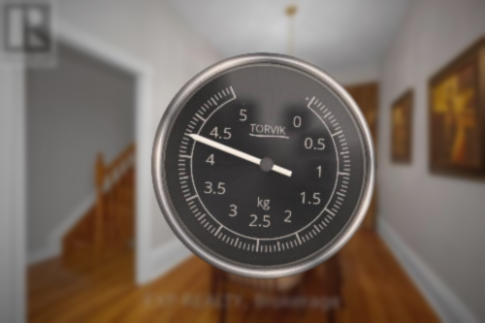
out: 4.25 kg
